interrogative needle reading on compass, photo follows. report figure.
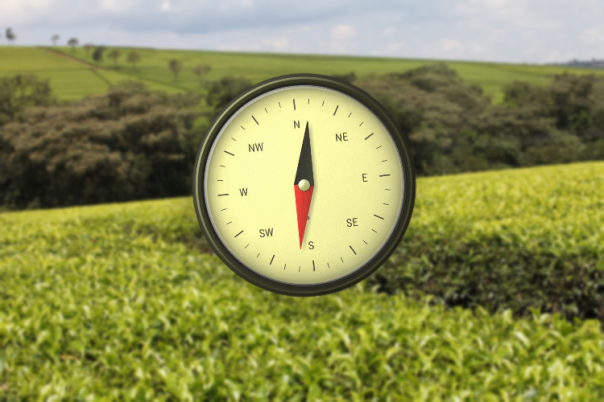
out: 190 °
